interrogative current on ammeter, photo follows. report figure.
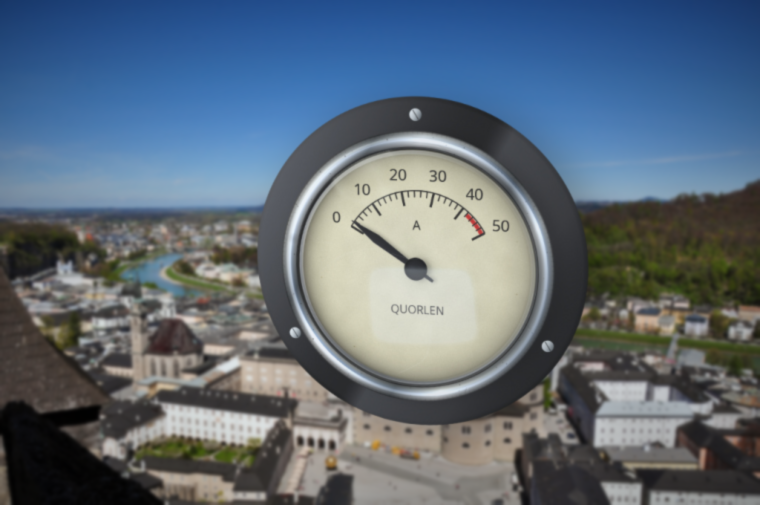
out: 2 A
